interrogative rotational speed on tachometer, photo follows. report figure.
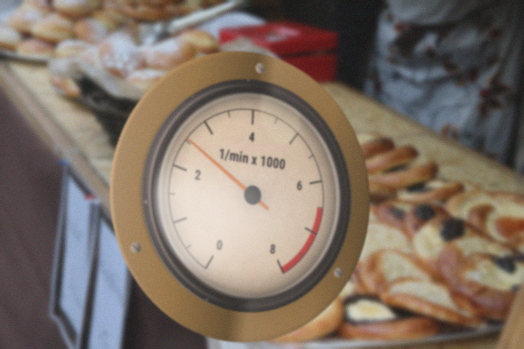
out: 2500 rpm
